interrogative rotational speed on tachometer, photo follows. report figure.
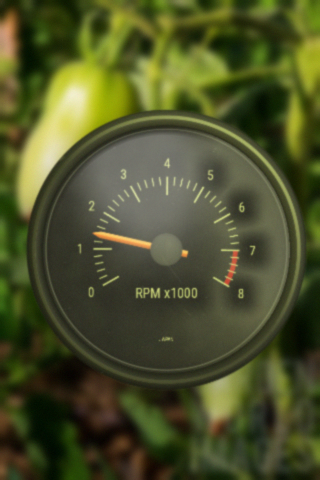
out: 1400 rpm
